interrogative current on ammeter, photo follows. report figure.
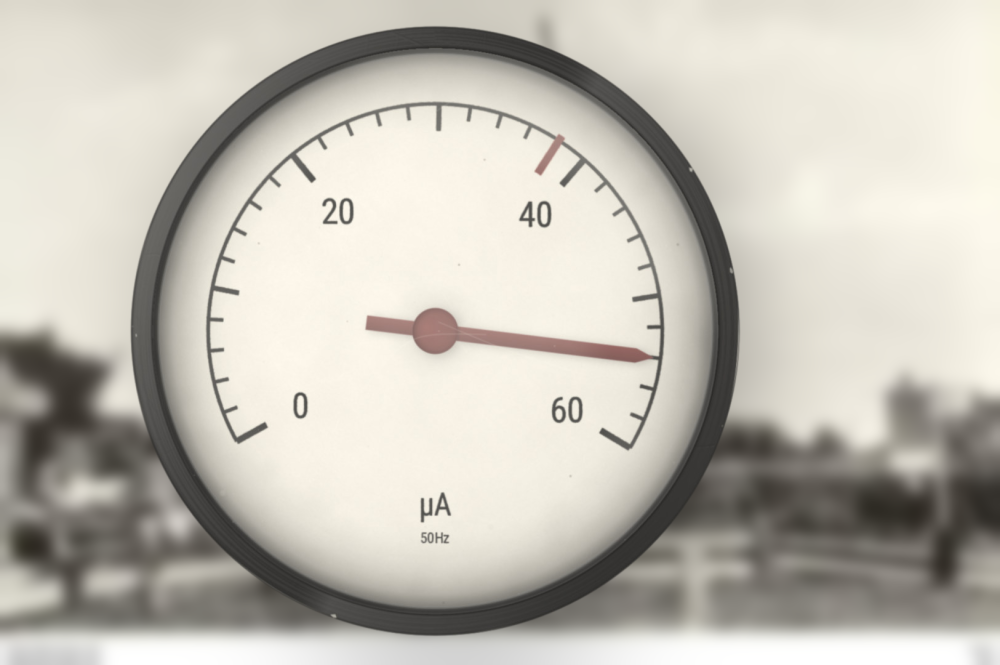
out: 54 µA
